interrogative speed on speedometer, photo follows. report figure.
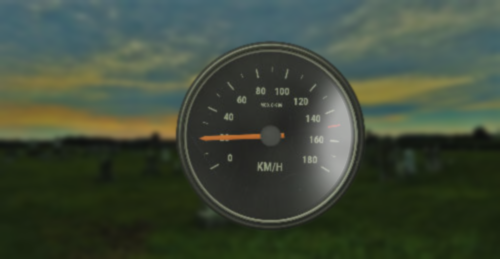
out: 20 km/h
